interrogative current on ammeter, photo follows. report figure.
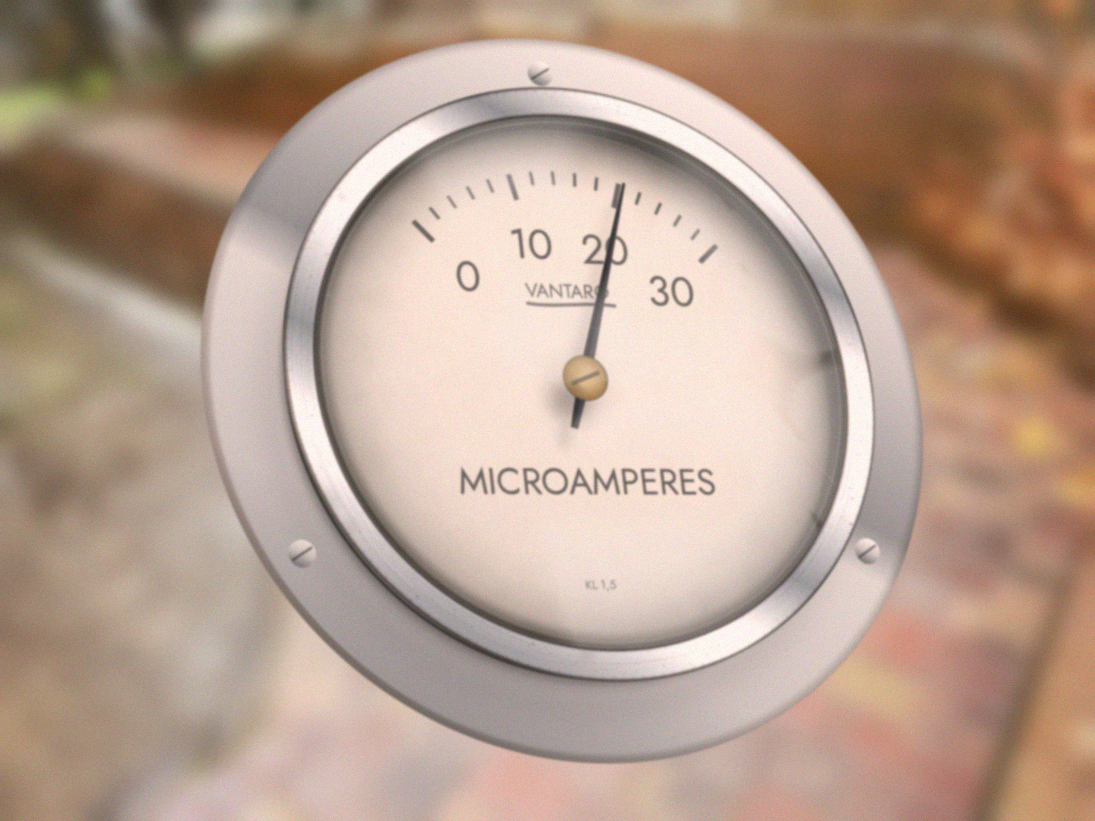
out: 20 µA
